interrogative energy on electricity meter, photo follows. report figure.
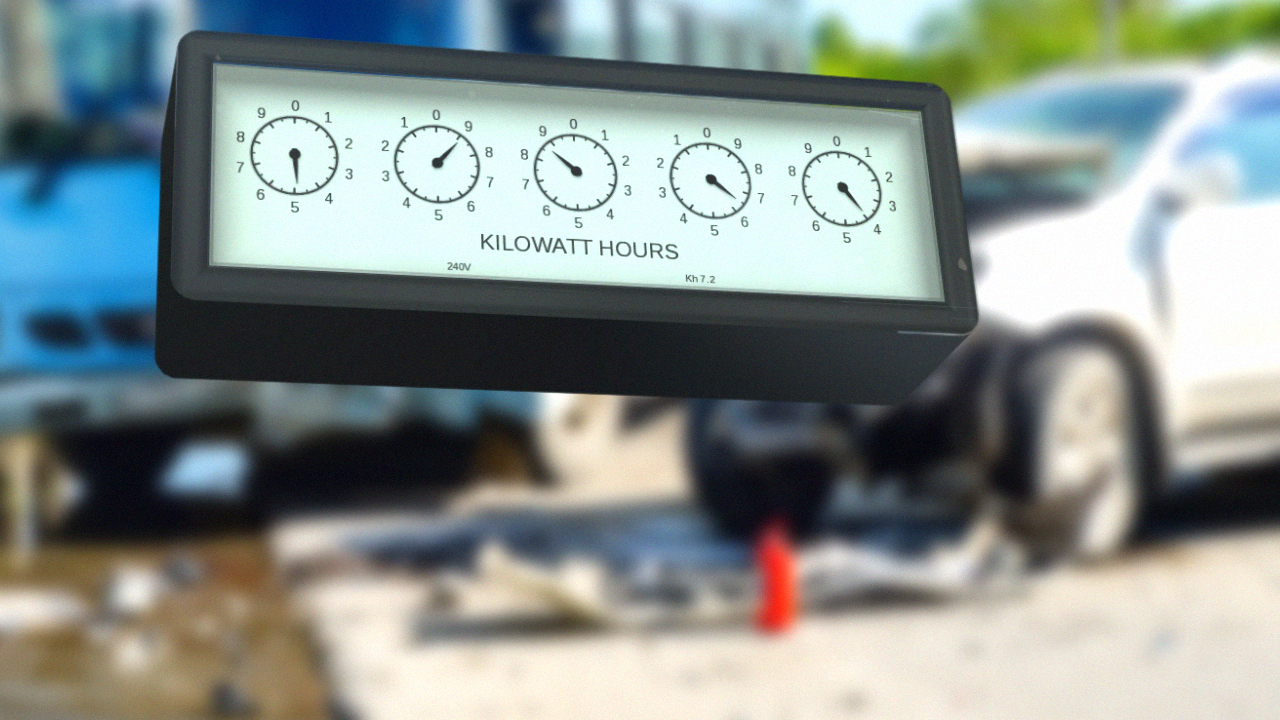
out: 48864 kWh
